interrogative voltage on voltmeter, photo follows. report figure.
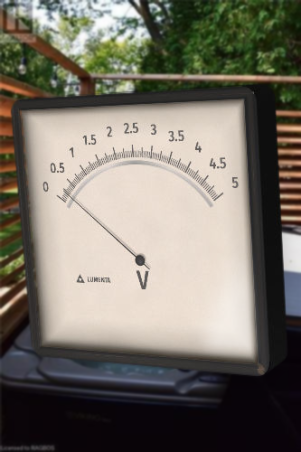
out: 0.25 V
